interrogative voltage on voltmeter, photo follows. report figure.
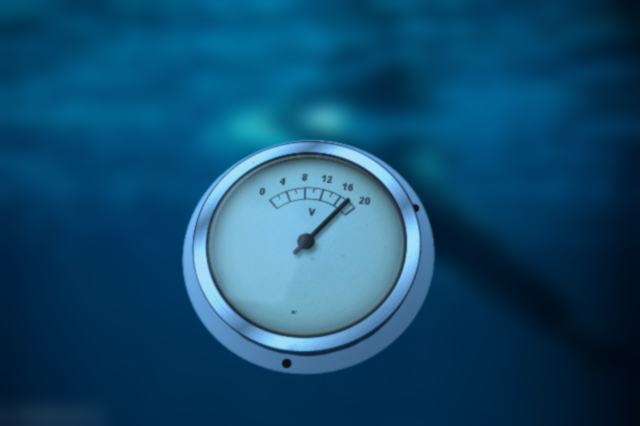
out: 18 V
